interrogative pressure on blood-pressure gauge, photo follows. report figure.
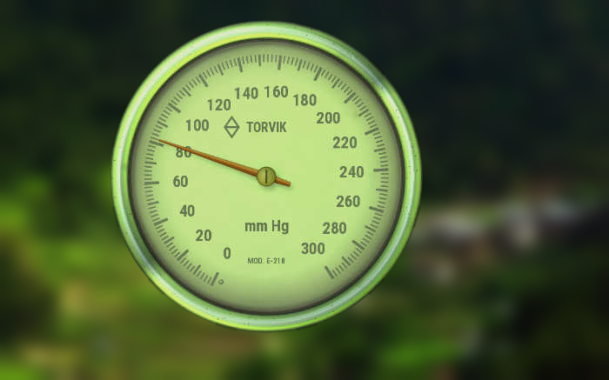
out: 82 mmHg
